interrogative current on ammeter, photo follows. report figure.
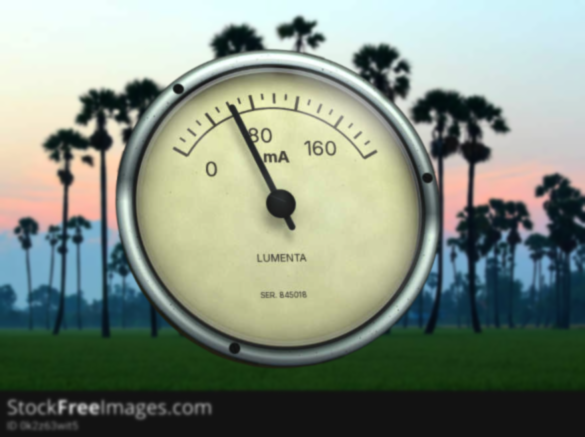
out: 60 mA
